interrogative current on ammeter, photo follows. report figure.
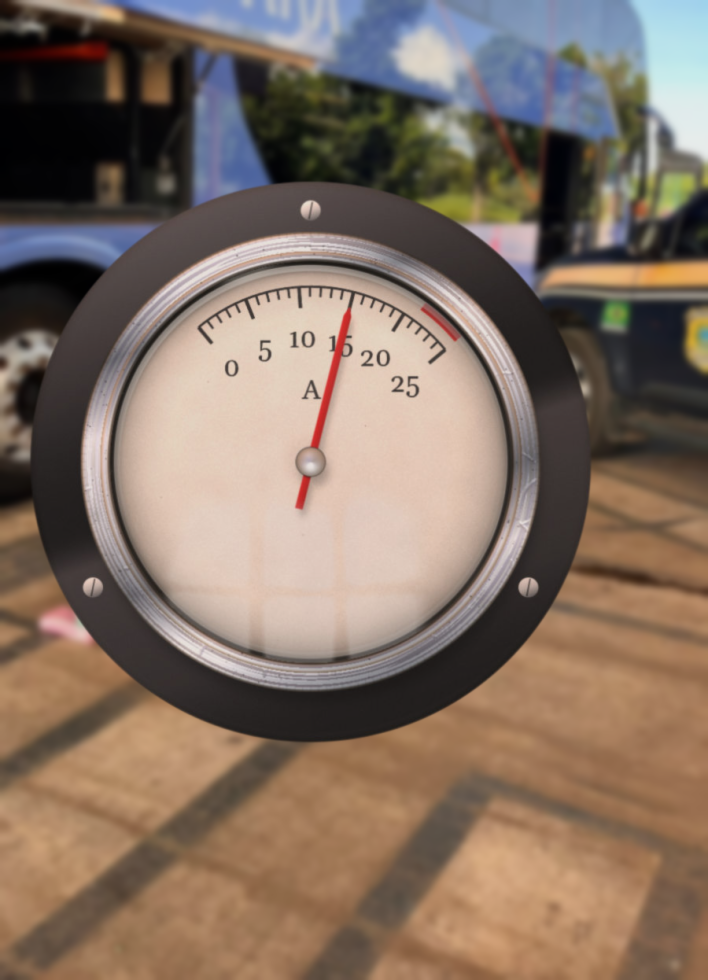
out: 15 A
